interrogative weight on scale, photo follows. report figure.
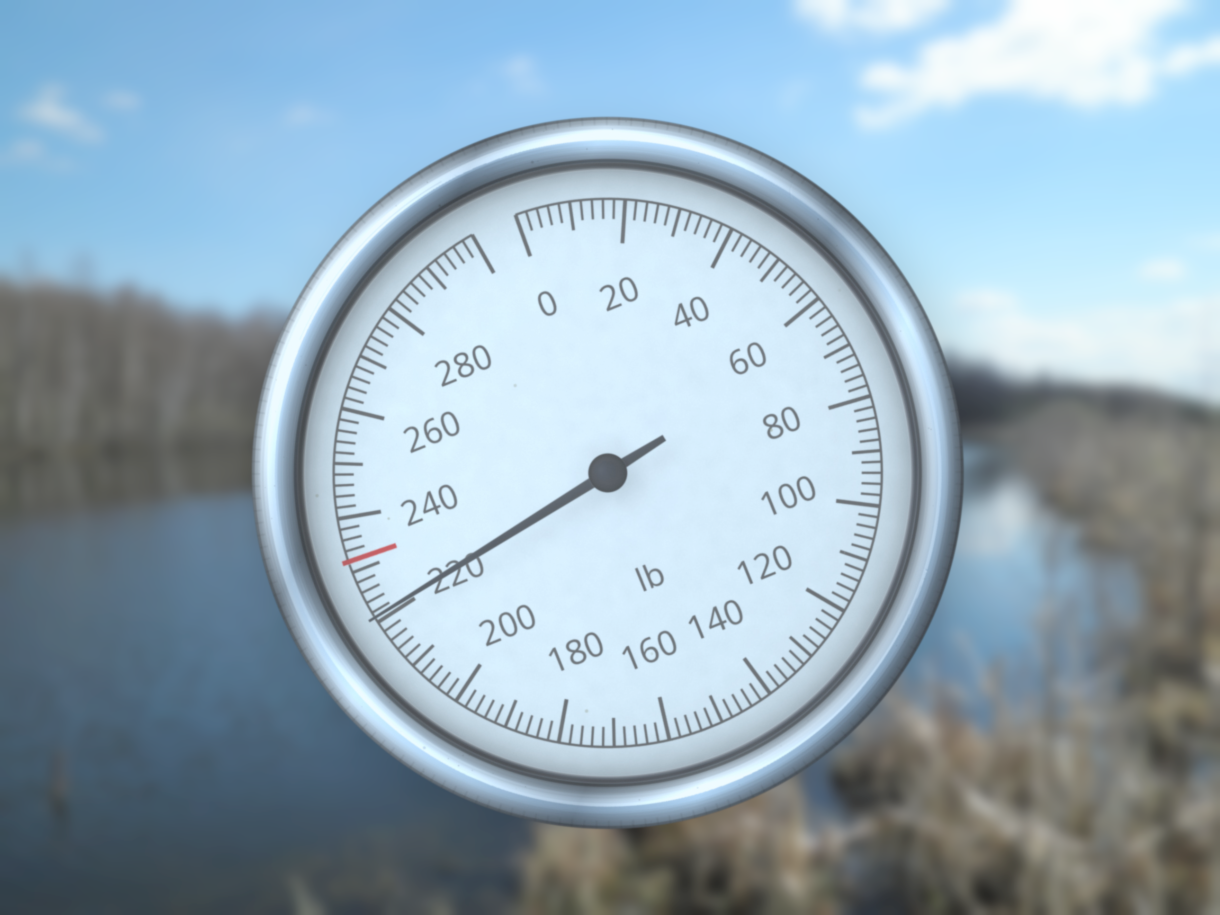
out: 221 lb
